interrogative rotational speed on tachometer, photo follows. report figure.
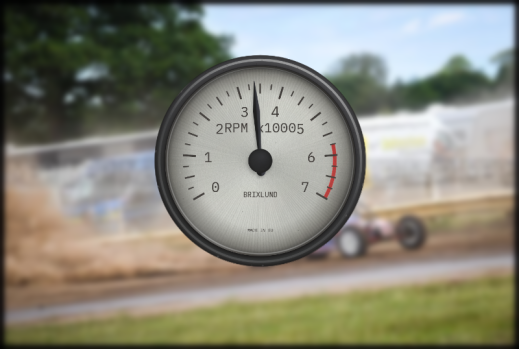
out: 3375 rpm
